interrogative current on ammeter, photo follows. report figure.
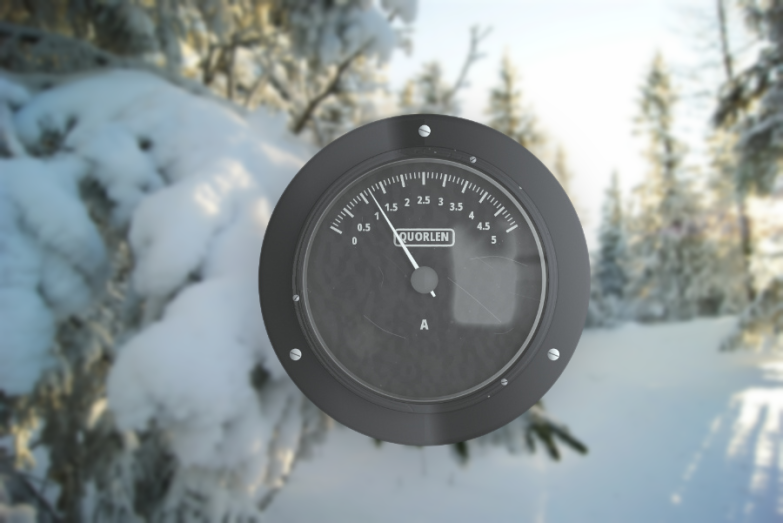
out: 1.2 A
